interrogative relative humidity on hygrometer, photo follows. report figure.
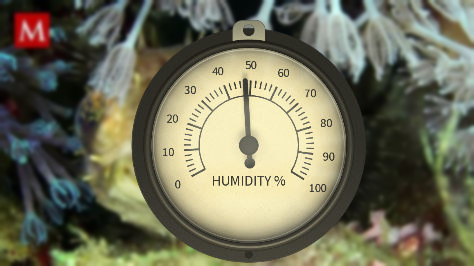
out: 48 %
